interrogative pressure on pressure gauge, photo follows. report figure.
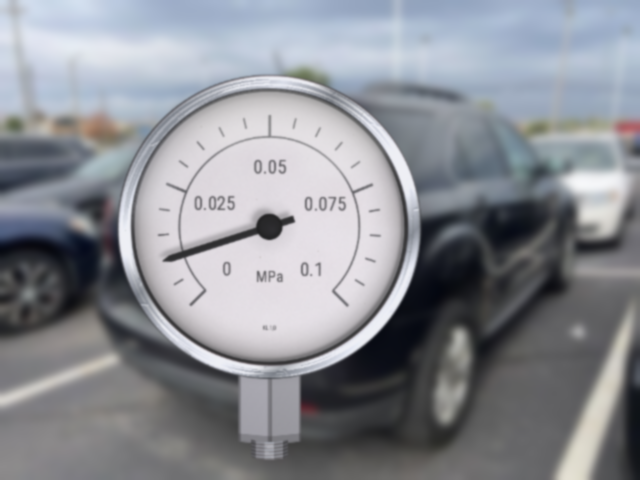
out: 0.01 MPa
